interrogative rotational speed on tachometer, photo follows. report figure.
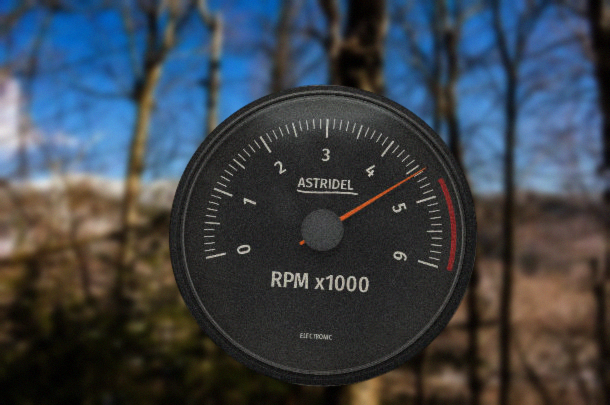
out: 4600 rpm
